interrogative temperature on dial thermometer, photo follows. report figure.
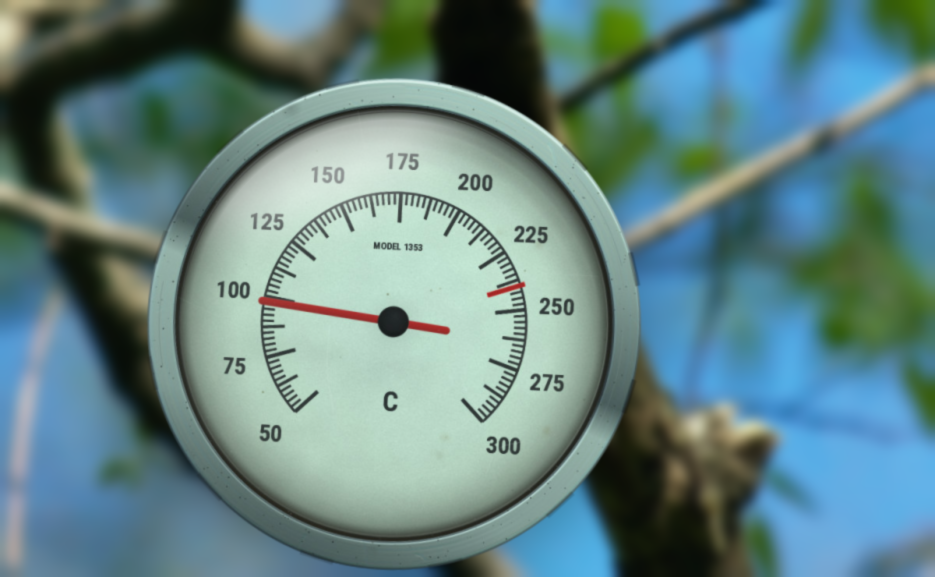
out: 97.5 °C
